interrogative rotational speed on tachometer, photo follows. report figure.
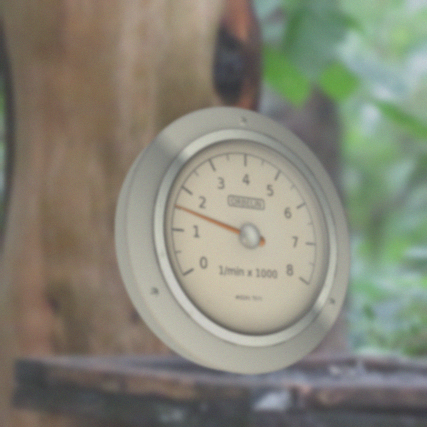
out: 1500 rpm
